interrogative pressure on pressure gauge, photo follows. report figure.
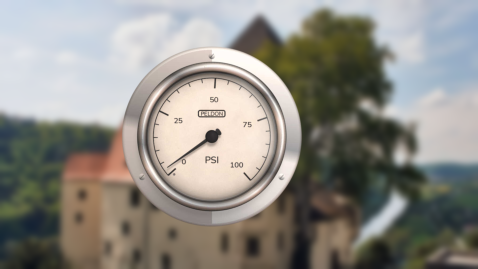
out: 2.5 psi
